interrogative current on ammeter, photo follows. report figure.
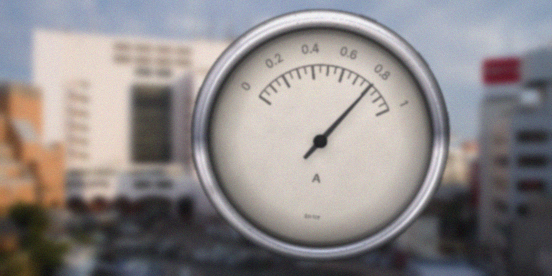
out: 0.8 A
